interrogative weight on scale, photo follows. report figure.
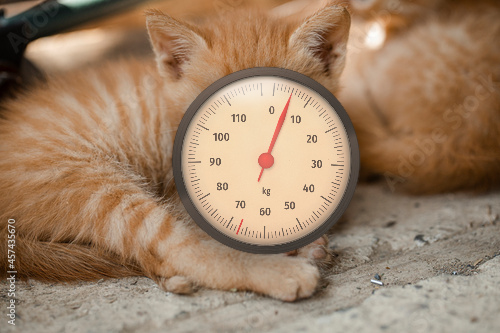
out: 5 kg
